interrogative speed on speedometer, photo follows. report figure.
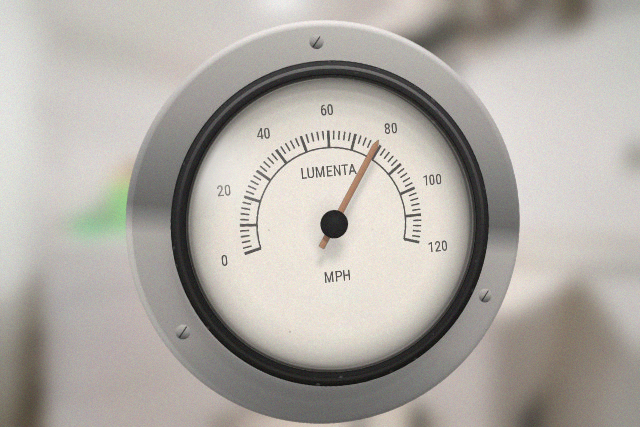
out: 78 mph
